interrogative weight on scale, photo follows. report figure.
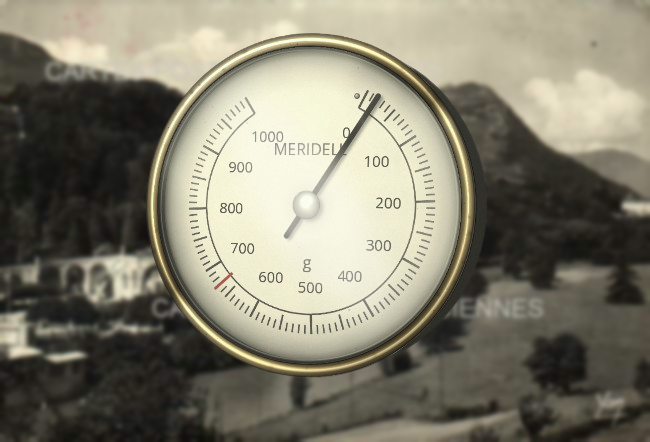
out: 20 g
